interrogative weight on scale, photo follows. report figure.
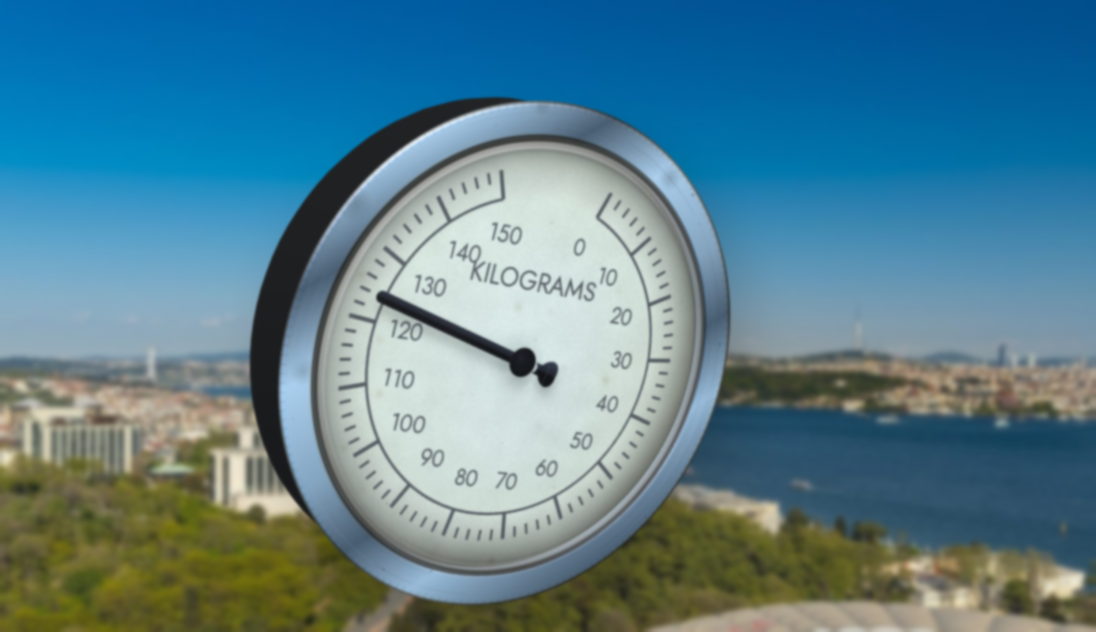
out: 124 kg
